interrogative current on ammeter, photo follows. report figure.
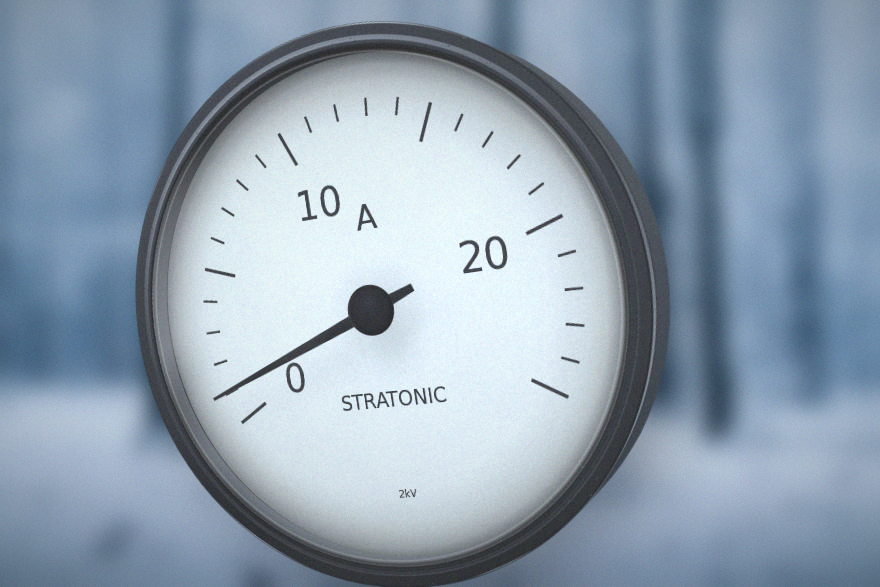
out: 1 A
